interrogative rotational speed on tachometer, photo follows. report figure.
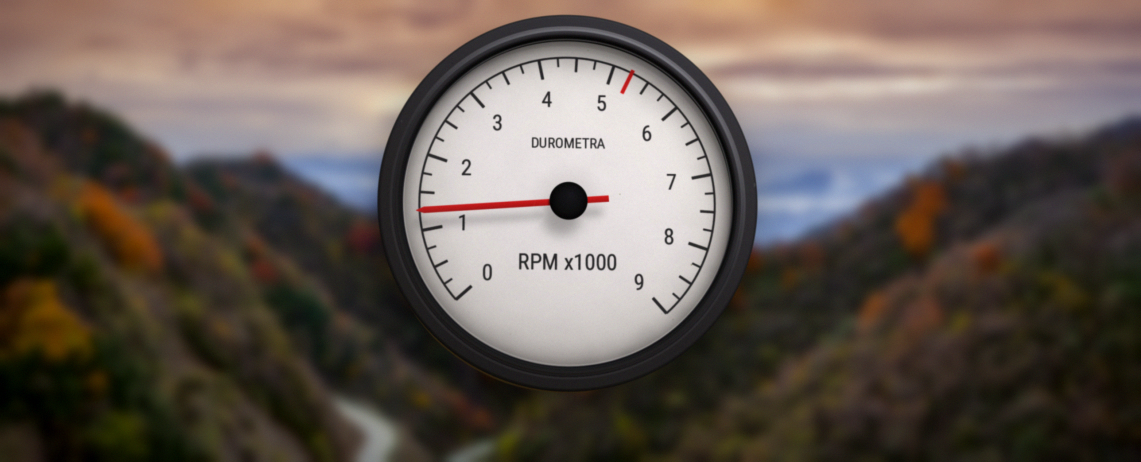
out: 1250 rpm
